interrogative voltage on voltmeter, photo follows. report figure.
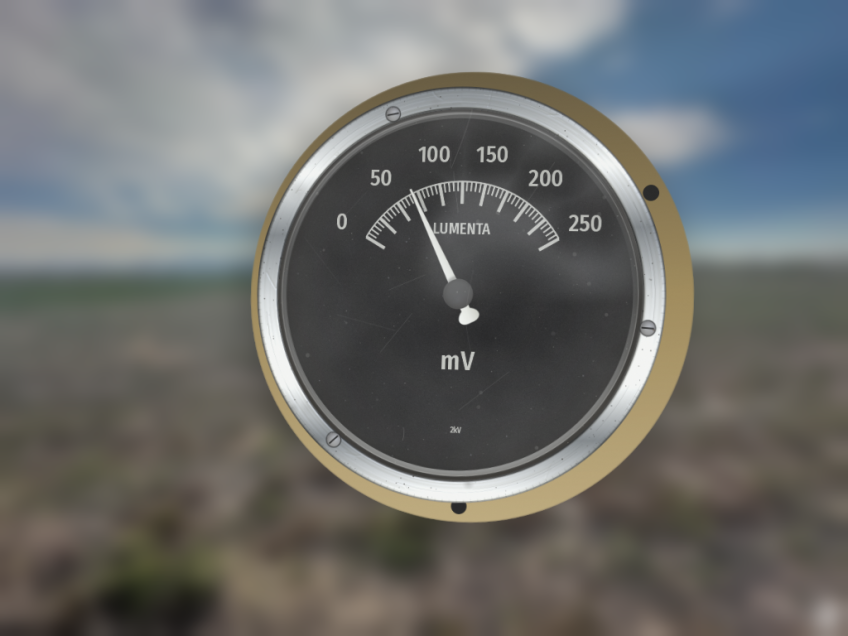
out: 70 mV
